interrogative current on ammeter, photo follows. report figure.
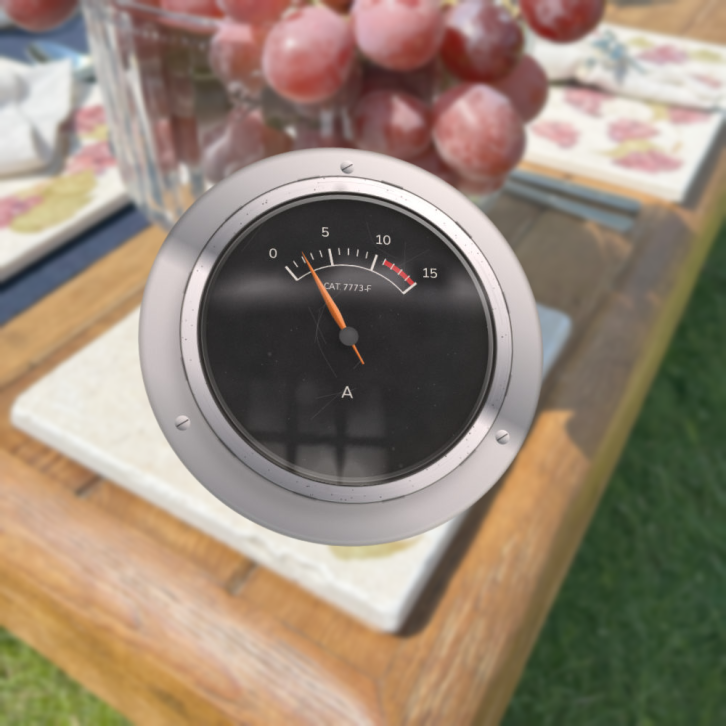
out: 2 A
